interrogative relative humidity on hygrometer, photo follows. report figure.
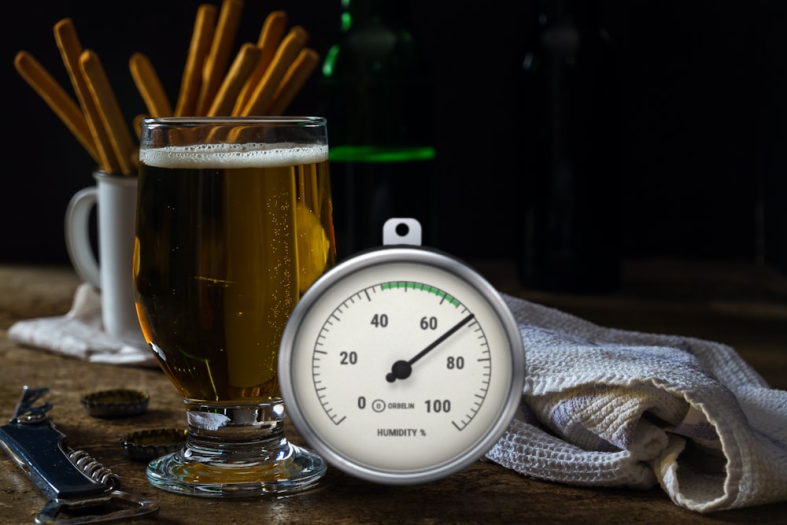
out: 68 %
